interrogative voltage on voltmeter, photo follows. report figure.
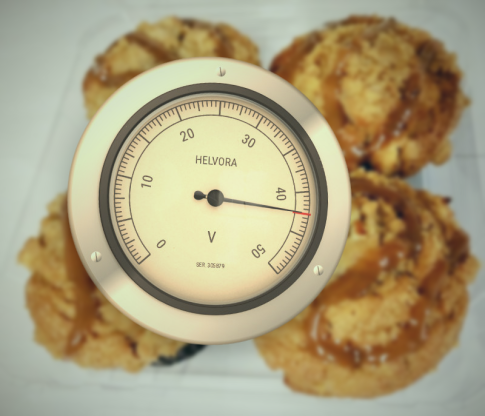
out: 42.5 V
